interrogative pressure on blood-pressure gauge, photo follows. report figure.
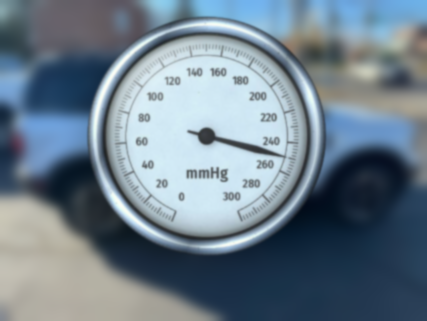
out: 250 mmHg
